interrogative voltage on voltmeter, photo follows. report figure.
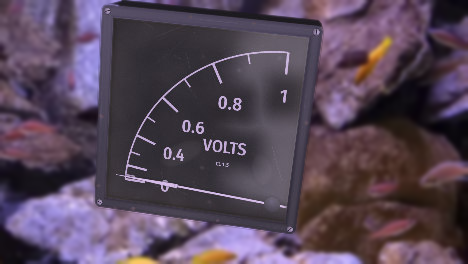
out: 0.1 V
